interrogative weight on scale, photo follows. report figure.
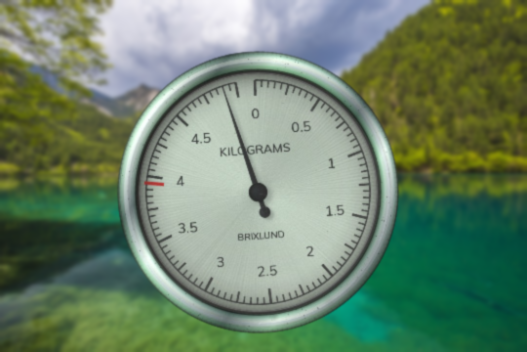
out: 4.9 kg
